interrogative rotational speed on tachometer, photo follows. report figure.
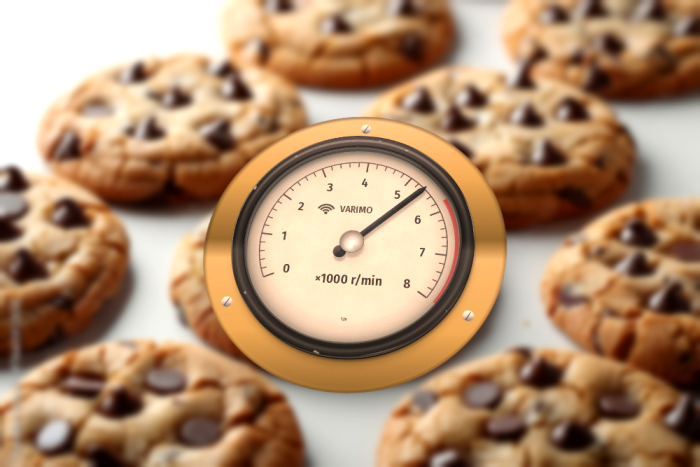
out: 5400 rpm
